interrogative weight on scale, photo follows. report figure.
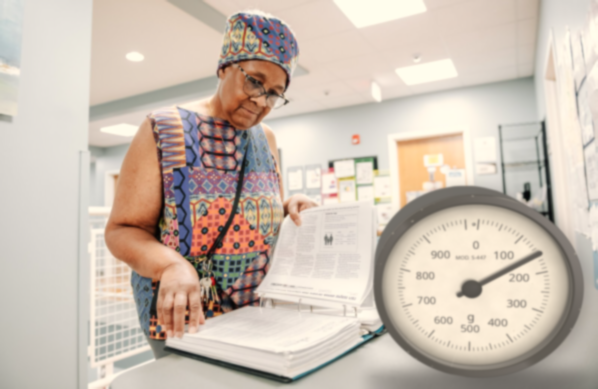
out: 150 g
